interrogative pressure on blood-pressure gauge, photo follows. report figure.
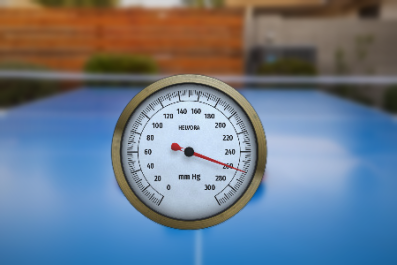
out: 260 mmHg
